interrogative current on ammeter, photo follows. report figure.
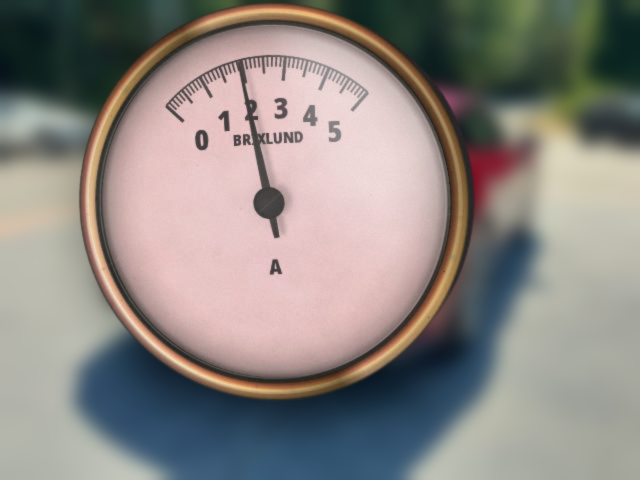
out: 2 A
